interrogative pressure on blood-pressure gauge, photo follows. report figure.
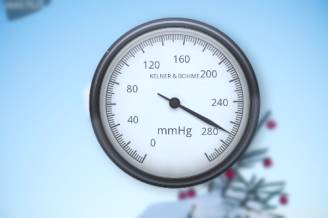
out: 270 mmHg
